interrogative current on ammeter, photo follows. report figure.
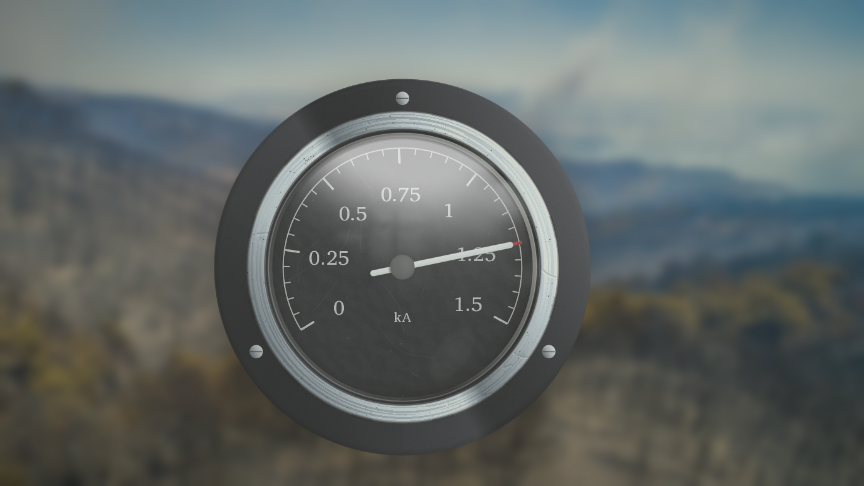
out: 1.25 kA
